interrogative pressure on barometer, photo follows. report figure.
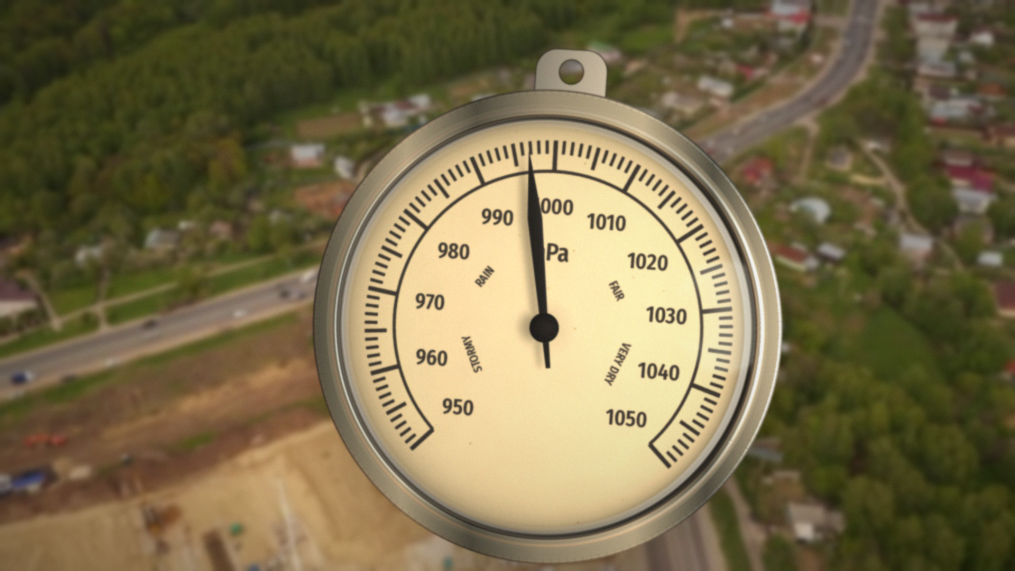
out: 997 hPa
